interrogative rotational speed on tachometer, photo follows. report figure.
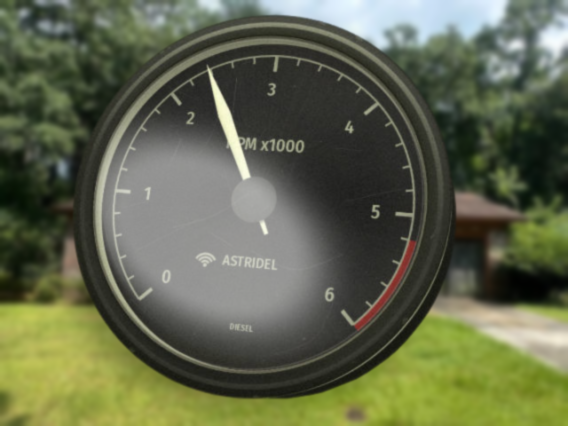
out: 2400 rpm
